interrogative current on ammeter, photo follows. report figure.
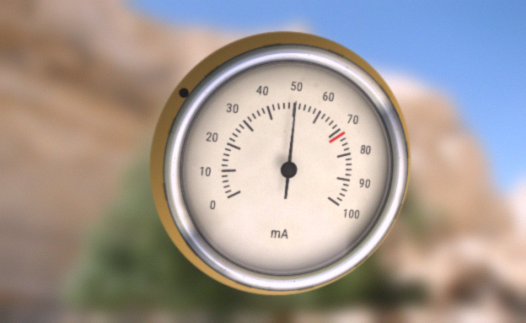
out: 50 mA
